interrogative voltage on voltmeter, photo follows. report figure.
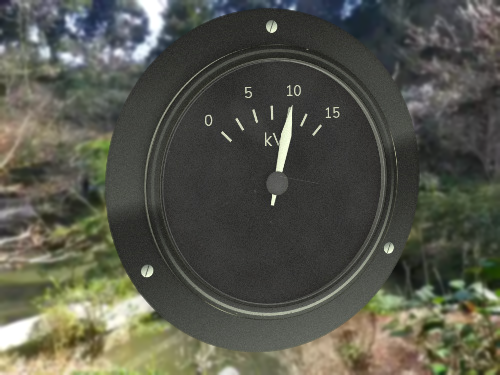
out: 10 kV
